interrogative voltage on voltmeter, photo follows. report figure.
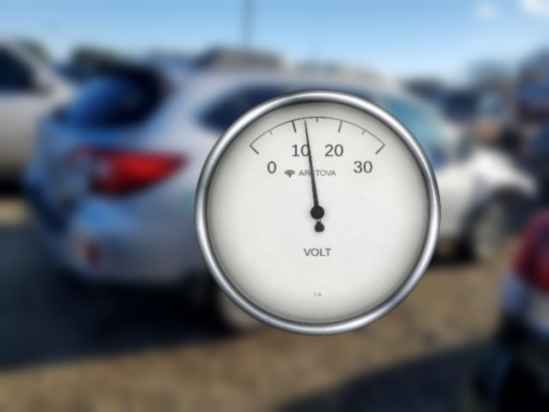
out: 12.5 V
